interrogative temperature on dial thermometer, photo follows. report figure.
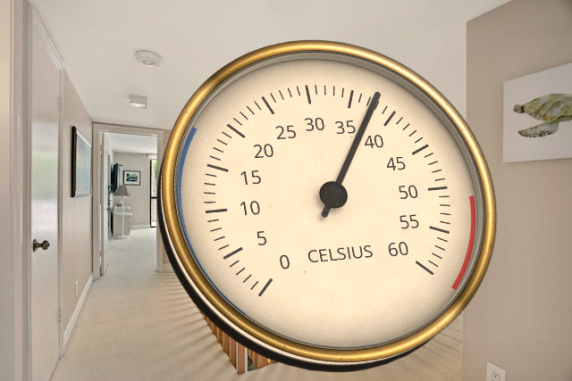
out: 37.5 °C
